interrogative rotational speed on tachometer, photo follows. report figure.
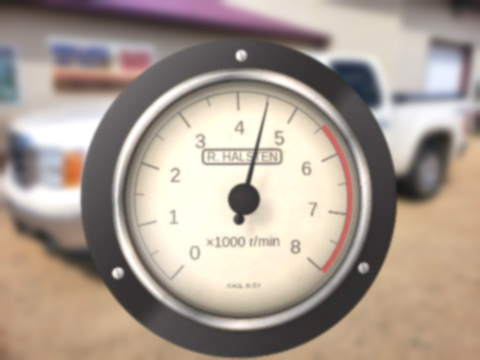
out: 4500 rpm
